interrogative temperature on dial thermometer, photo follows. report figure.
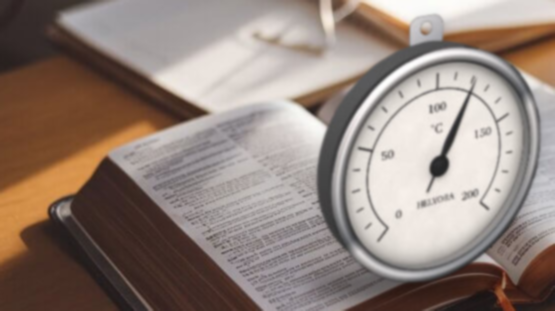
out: 120 °C
